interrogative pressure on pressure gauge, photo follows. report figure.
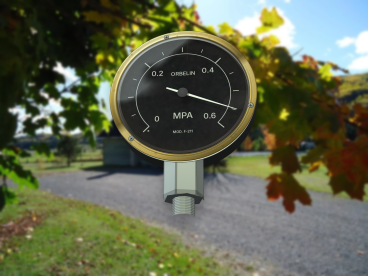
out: 0.55 MPa
